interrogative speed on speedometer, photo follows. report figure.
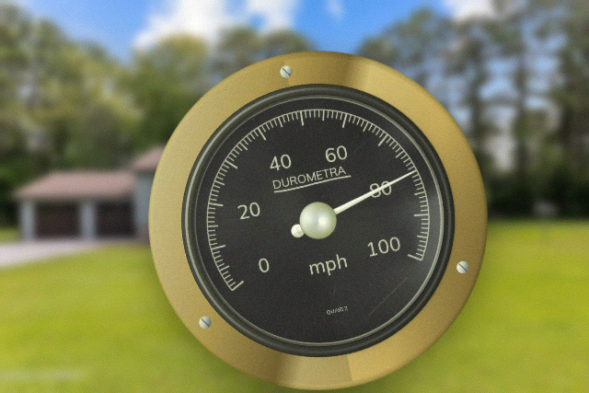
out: 80 mph
